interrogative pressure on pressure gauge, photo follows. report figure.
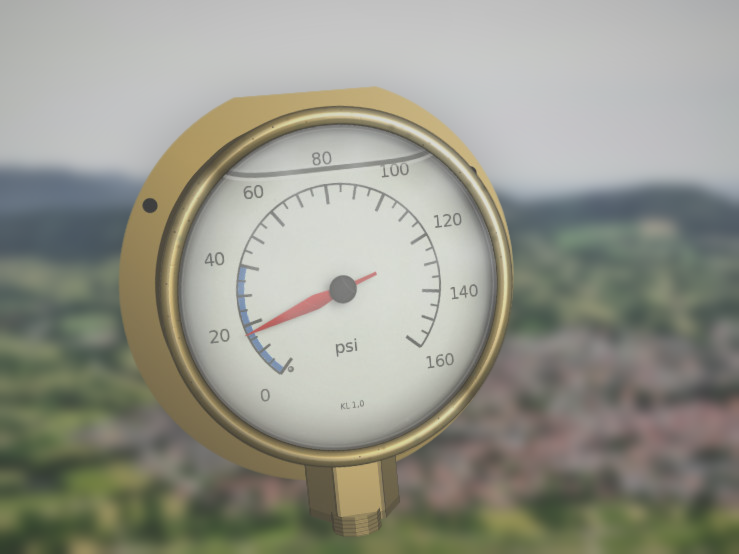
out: 17.5 psi
